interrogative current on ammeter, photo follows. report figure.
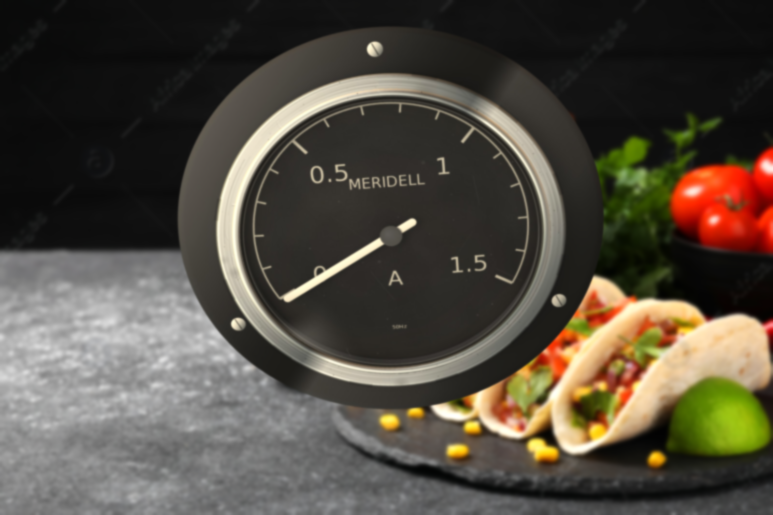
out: 0 A
